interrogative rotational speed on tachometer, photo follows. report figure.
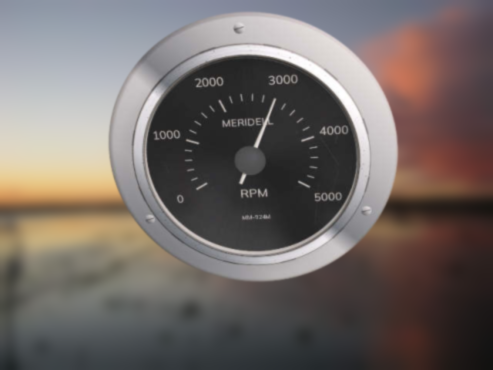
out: 3000 rpm
